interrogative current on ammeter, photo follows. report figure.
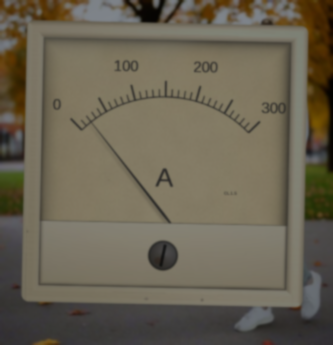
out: 20 A
